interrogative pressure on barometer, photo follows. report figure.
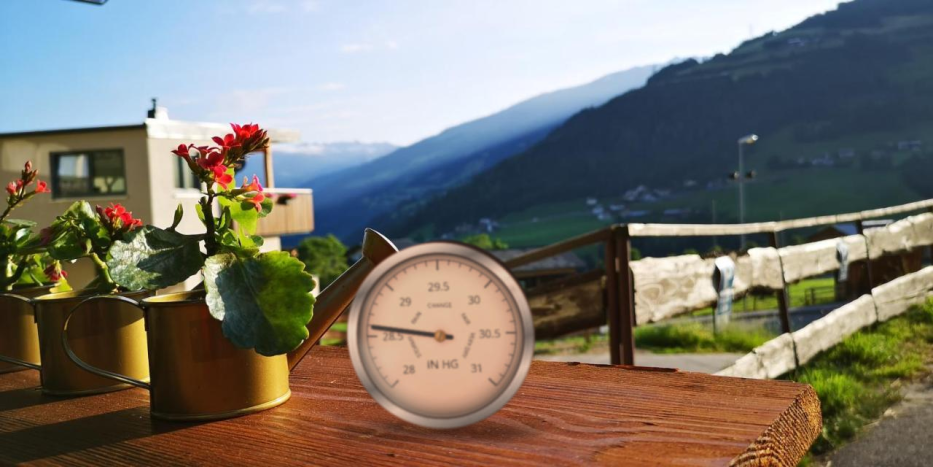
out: 28.6 inHg
